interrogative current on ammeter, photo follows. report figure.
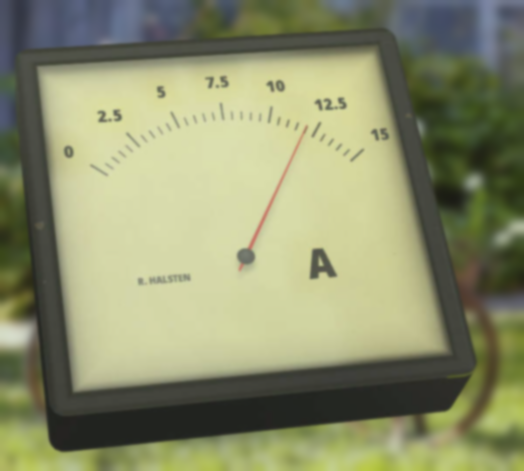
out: 12 A
